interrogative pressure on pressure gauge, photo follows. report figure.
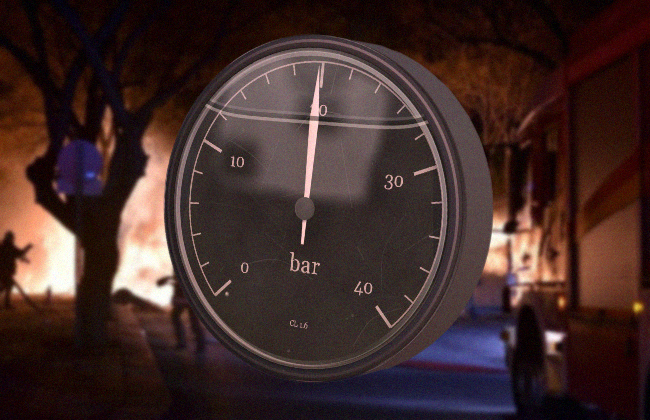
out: 20 bar
